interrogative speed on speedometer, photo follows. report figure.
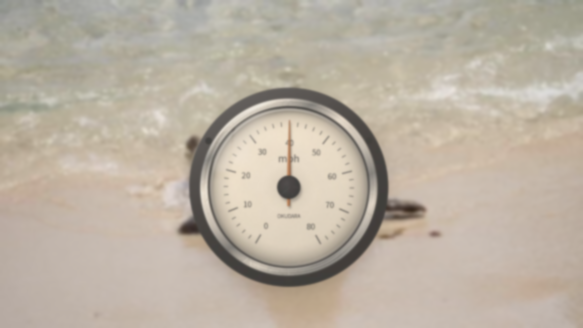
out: 40 mph
